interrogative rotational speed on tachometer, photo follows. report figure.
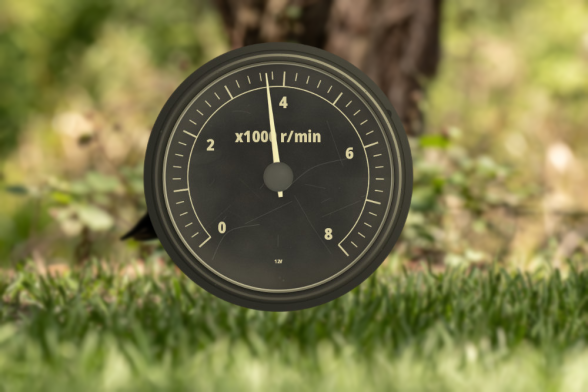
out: 3700 rpm
